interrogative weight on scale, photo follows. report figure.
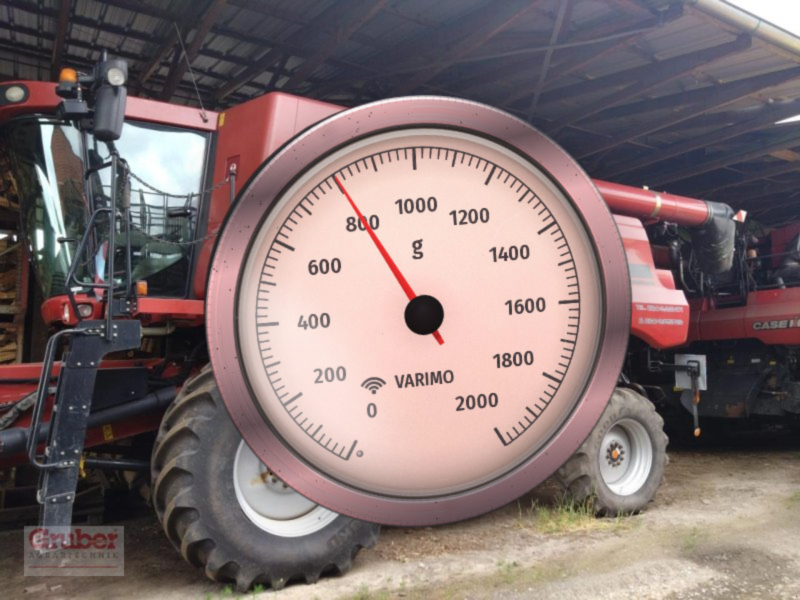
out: 800 g
